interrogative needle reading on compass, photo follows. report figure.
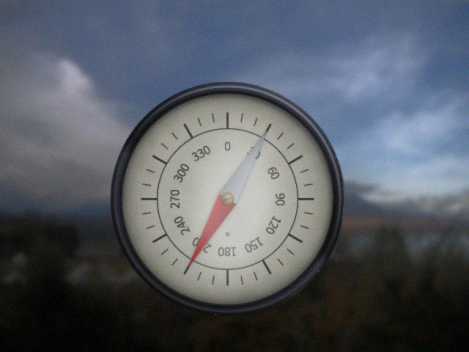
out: 210 °
